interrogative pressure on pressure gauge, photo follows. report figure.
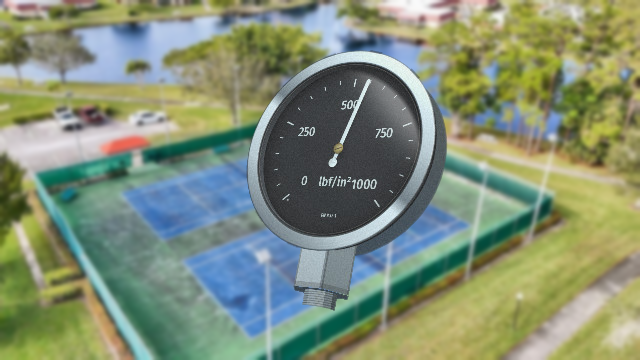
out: 550 psi
